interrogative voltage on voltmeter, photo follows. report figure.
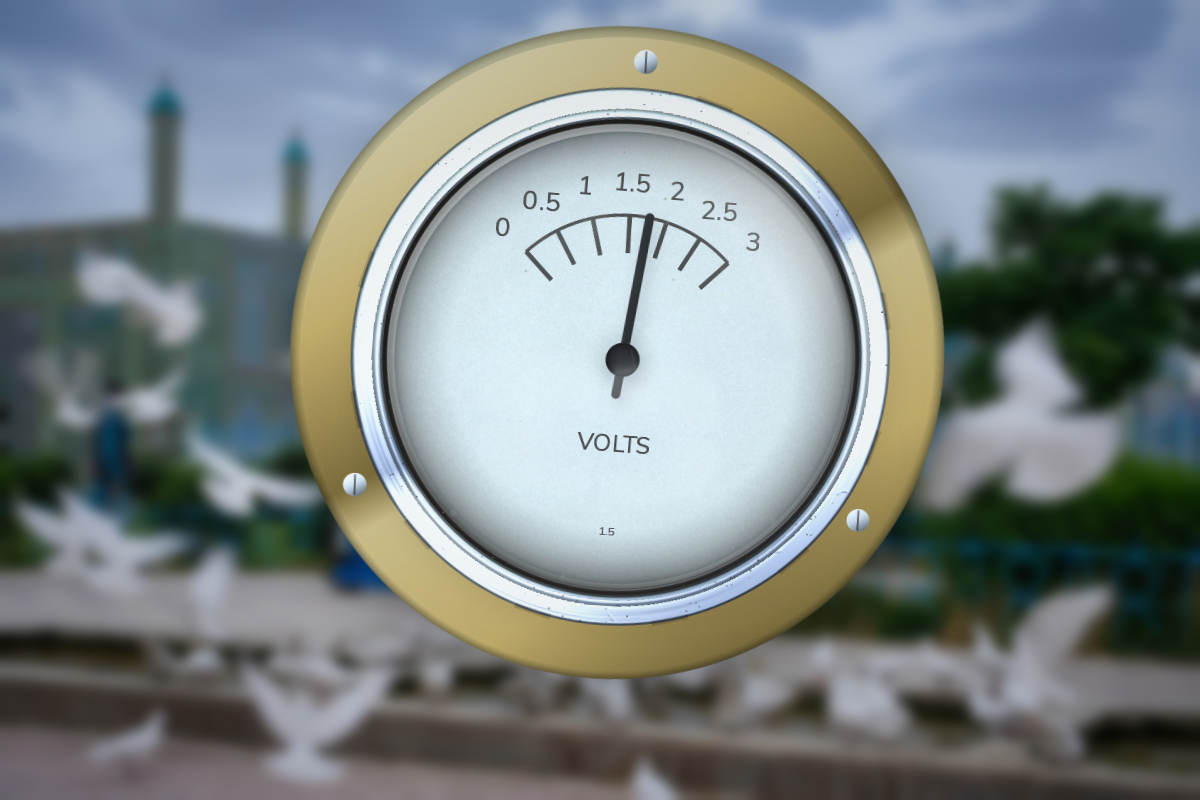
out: 1.75 V
